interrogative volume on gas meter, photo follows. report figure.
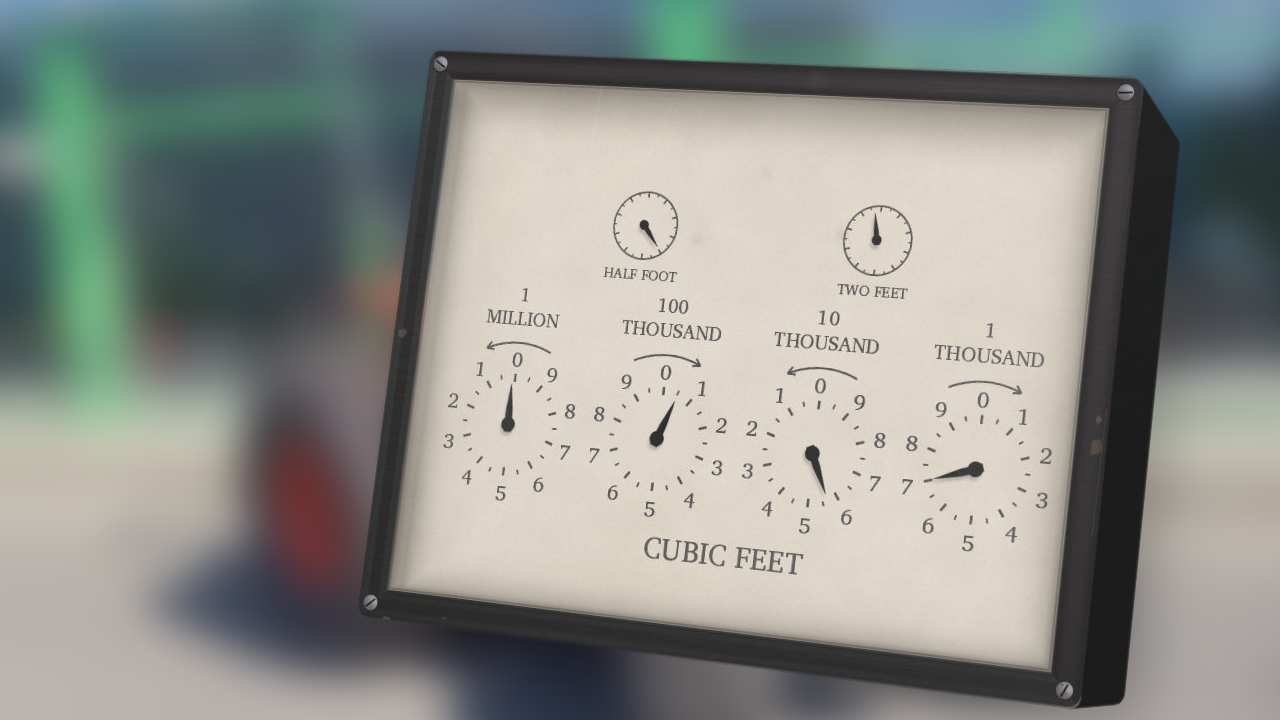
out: 5700 ft³
